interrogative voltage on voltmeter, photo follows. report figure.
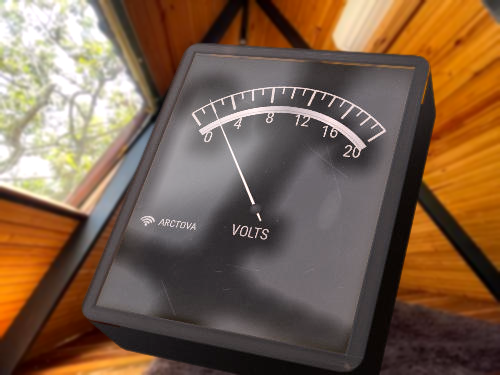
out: 2 V
